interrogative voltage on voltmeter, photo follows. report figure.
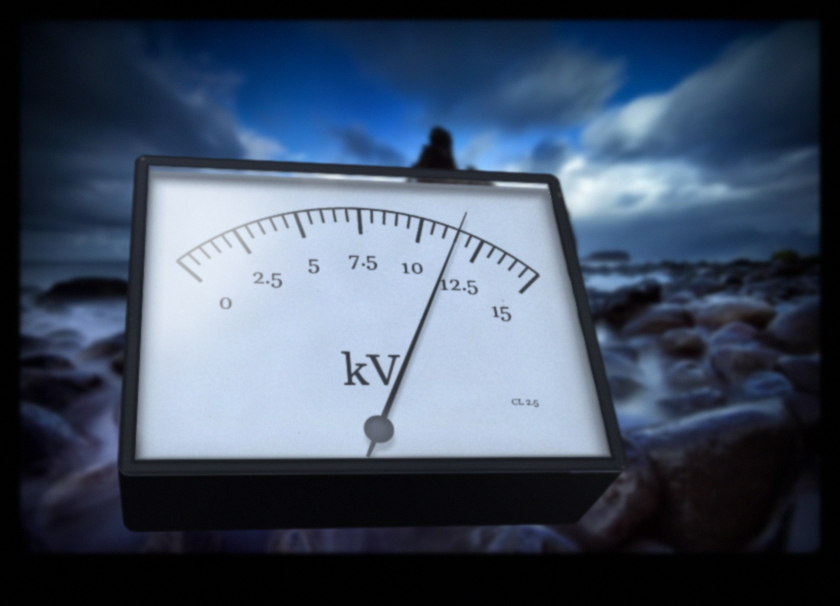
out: 11.5 kV
